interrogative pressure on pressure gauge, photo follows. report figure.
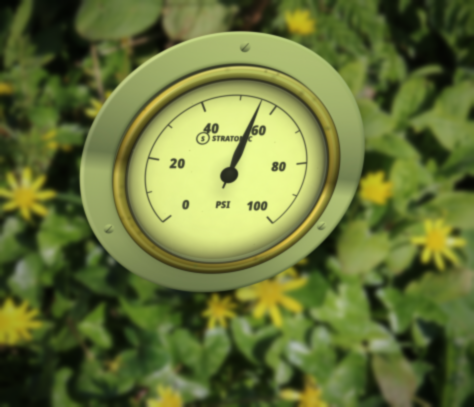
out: 55 psi
